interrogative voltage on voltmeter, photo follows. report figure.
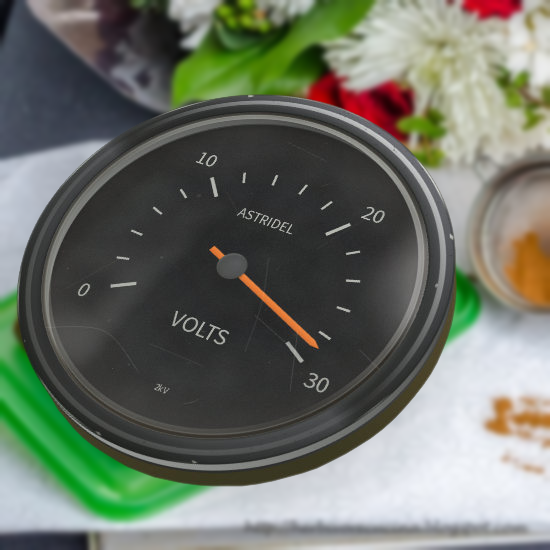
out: 29 V
